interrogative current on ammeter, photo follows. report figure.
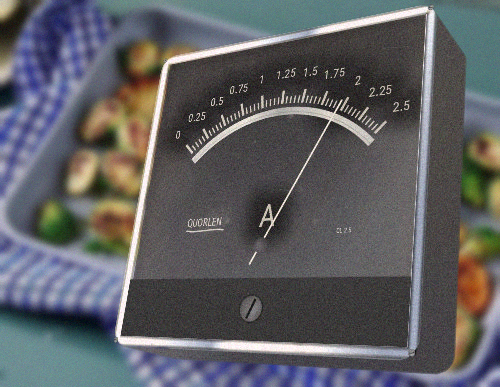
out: 2 A
